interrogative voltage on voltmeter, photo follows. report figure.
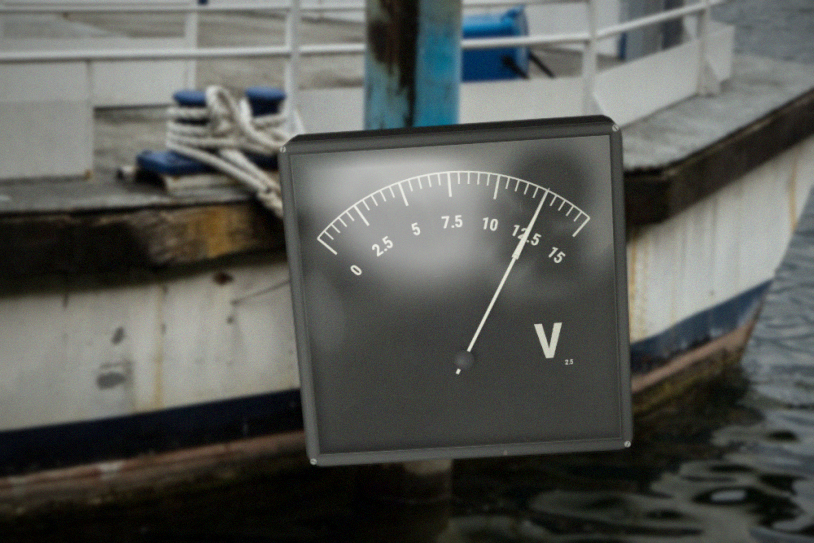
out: 12.5 V
